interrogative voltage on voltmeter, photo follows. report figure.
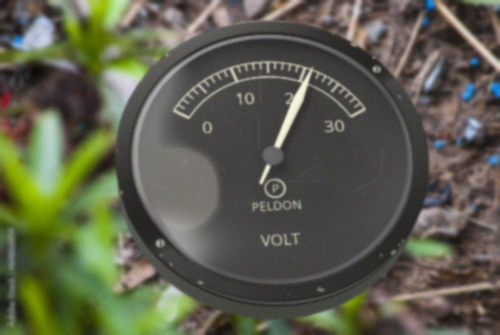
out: 21 V
